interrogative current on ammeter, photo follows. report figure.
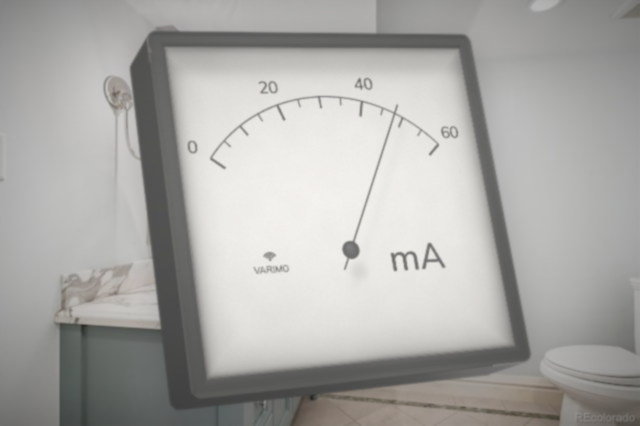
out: 47.5 mA
